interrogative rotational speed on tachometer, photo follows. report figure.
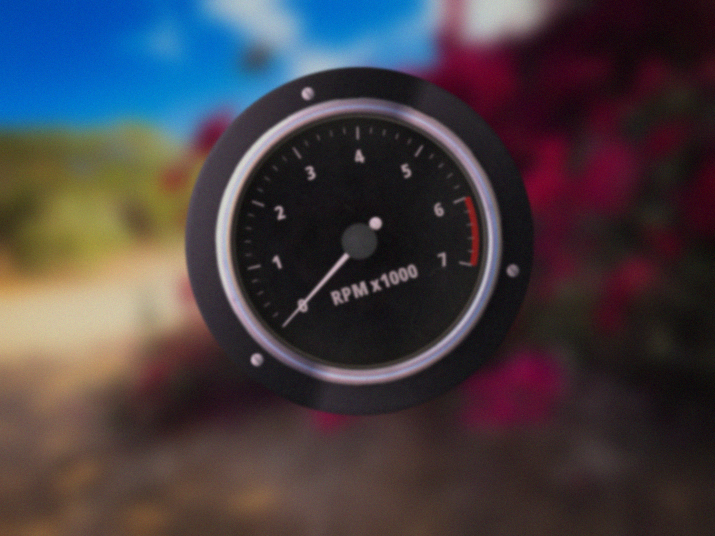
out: 0 rpm
